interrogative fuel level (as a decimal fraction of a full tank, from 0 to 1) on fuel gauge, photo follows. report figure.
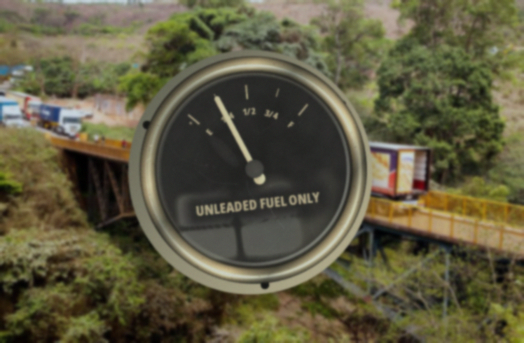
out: 0.25
